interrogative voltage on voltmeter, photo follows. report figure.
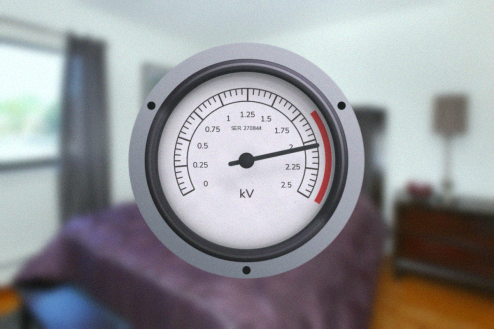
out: 2.05 kV
